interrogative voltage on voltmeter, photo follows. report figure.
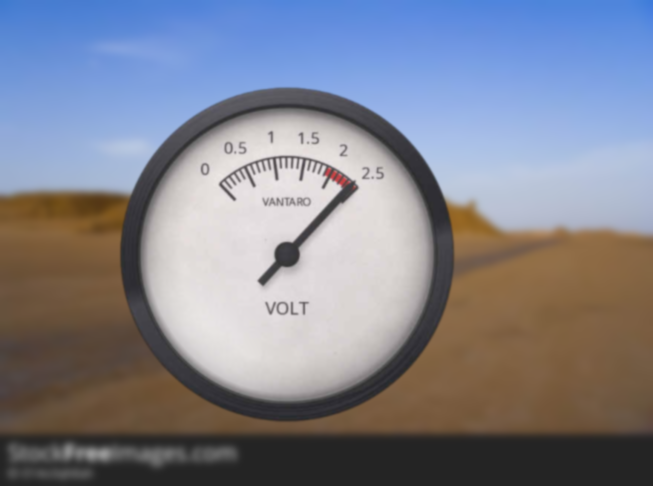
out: 2.4 V
